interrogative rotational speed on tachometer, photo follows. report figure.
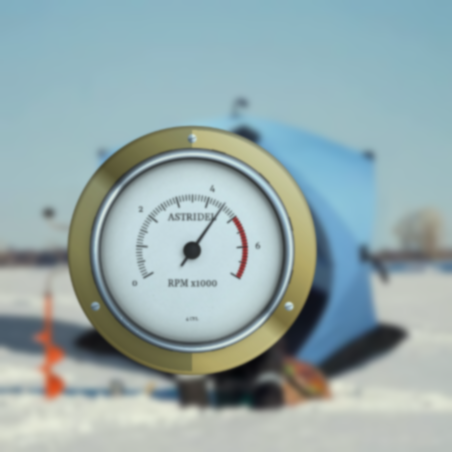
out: 4500 rpm
